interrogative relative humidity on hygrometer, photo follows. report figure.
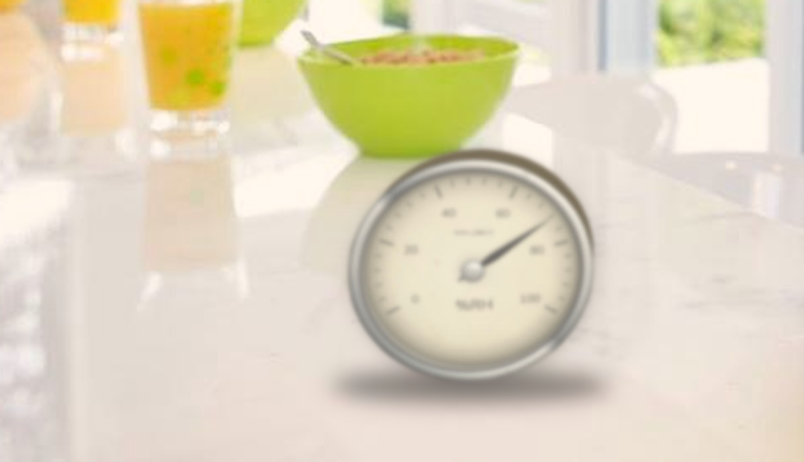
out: 72 %
